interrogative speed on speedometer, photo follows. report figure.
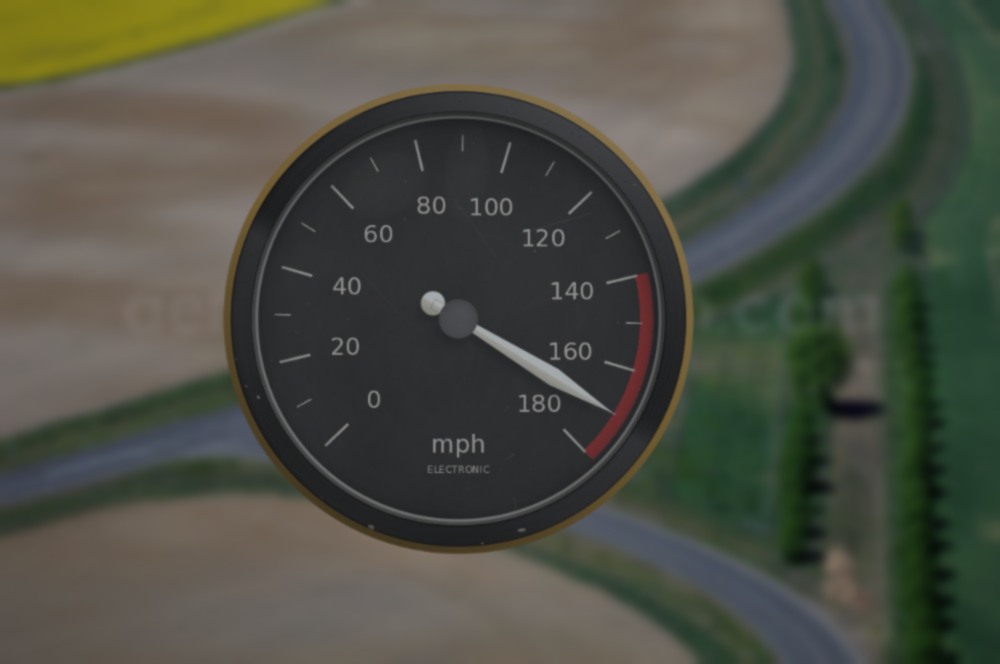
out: 170 mph
